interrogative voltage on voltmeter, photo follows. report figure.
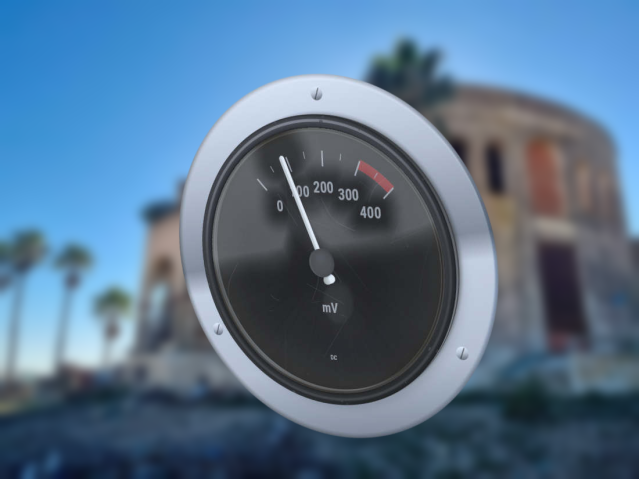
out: 100 mV
